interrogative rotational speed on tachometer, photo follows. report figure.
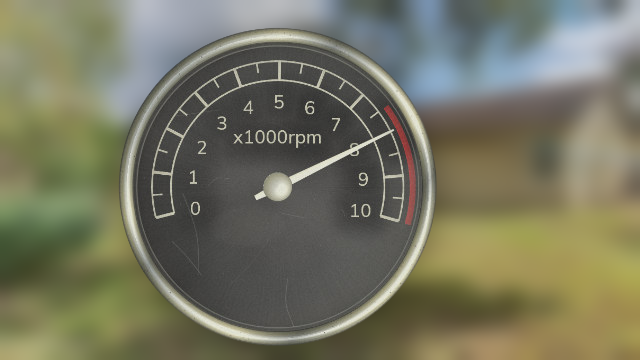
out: 8000 rpm
